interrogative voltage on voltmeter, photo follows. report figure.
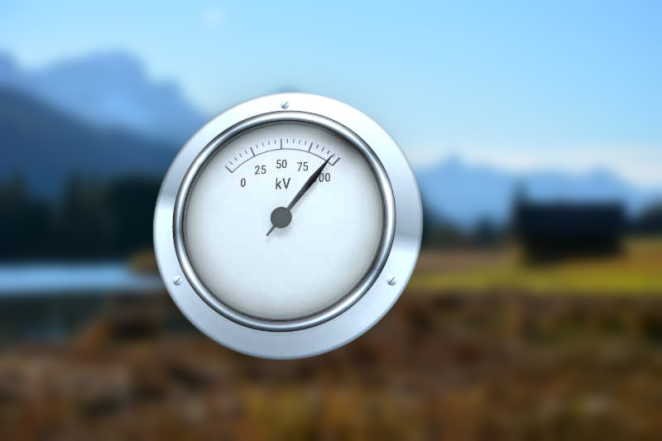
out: 95 kV
